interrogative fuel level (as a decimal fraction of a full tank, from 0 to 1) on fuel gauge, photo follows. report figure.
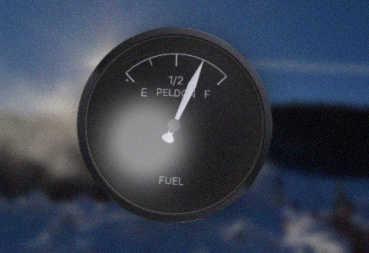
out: 0.75
